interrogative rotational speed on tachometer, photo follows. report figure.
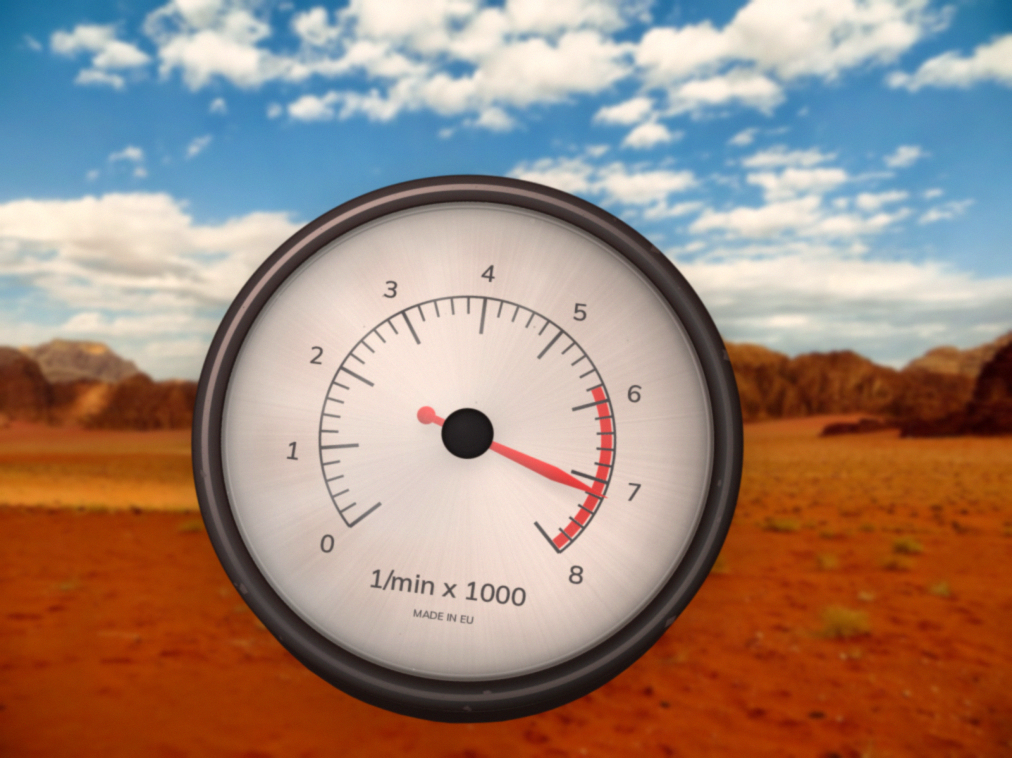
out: 7200 rpm
